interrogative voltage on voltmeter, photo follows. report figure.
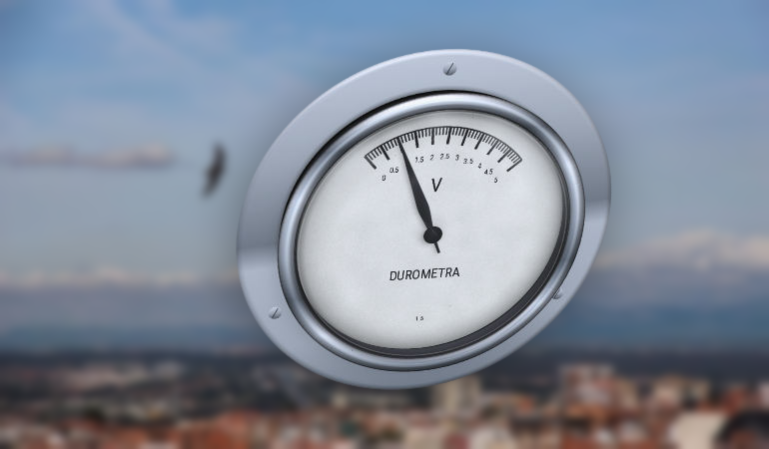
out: 1 V
